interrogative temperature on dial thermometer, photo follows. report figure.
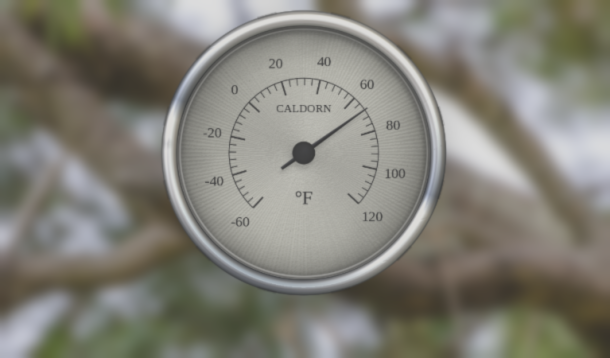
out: 68 °F
